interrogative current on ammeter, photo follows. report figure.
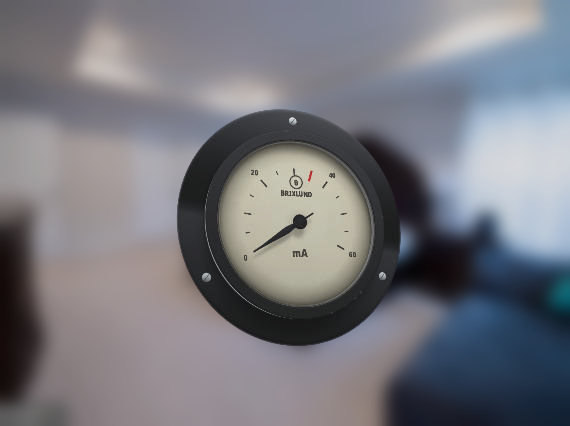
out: 0 mA
